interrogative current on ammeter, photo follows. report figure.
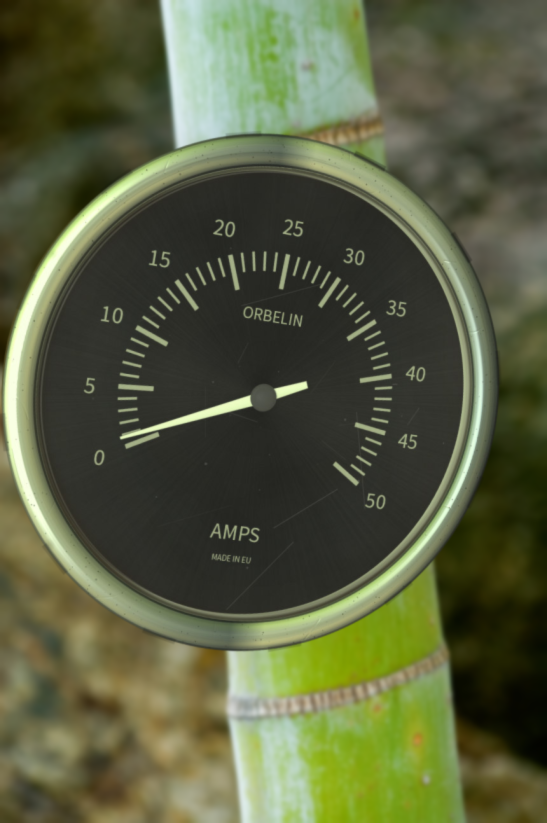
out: 1 A
